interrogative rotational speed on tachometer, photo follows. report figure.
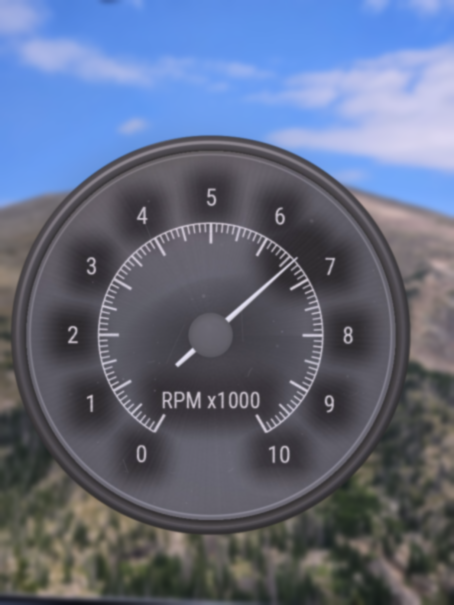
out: 6600 rpm
